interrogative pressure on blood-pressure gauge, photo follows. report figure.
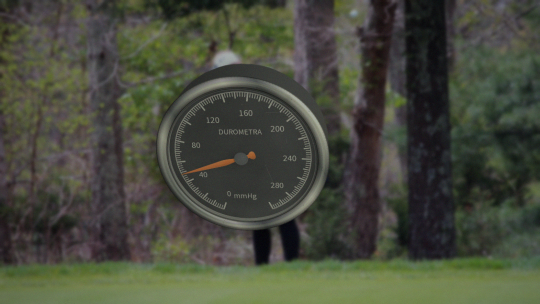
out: 50 mmHg
